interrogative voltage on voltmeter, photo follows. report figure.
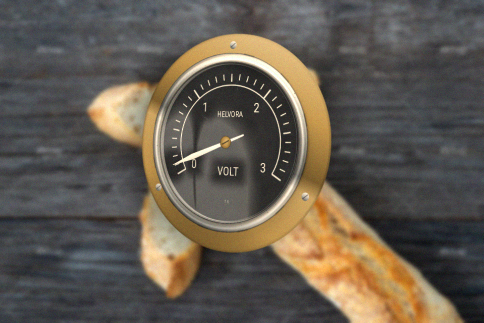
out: 0.1 V
